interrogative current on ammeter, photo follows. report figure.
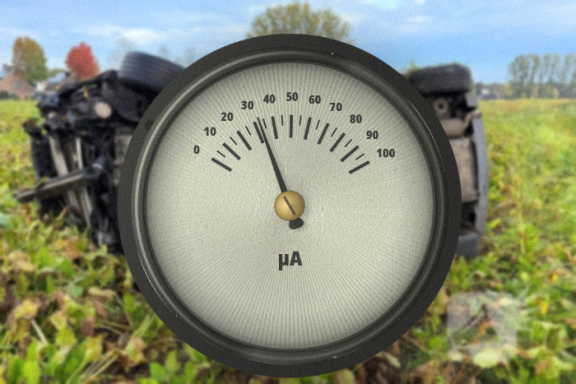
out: 32.5 µA
